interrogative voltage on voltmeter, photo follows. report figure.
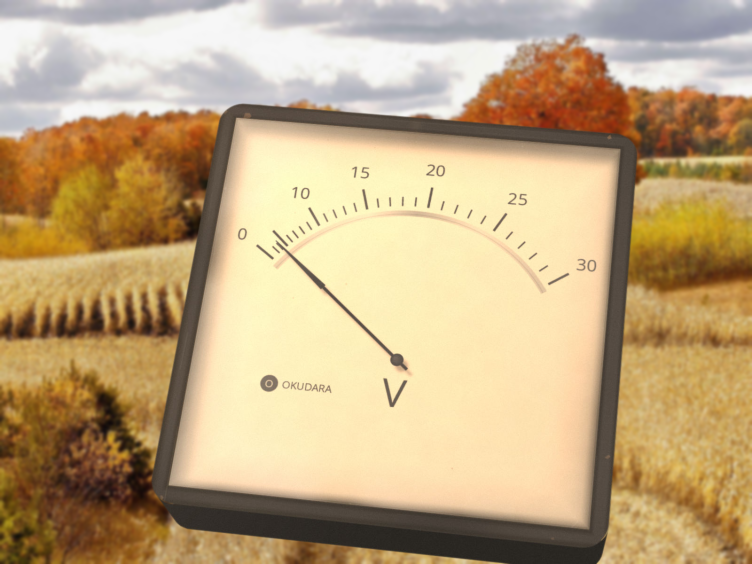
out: 4 V
